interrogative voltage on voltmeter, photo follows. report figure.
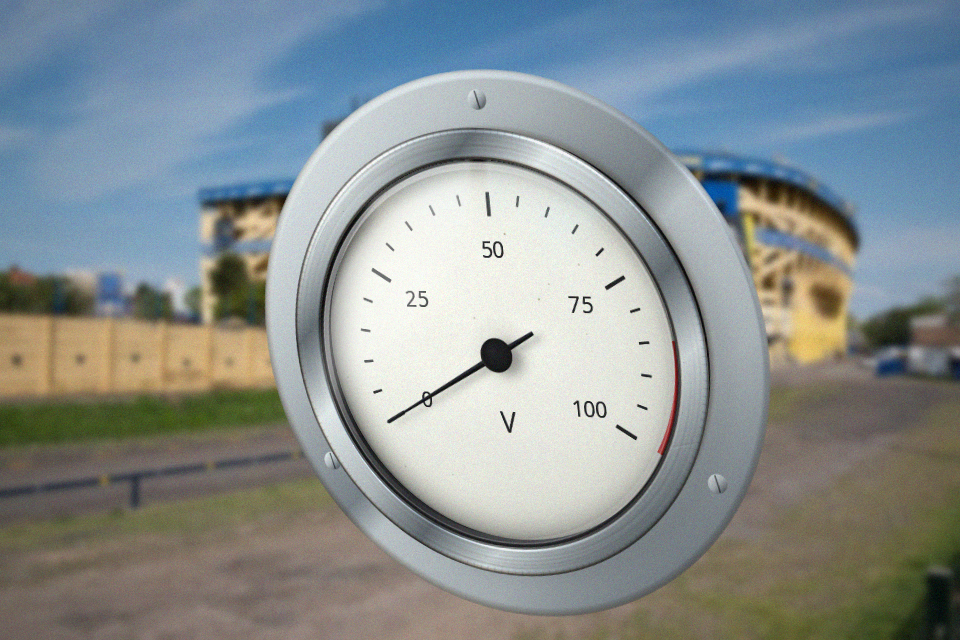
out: 0 V
